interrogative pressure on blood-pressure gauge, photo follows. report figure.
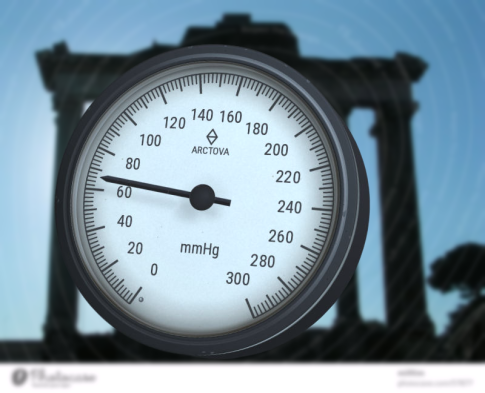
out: 66 mmHg
